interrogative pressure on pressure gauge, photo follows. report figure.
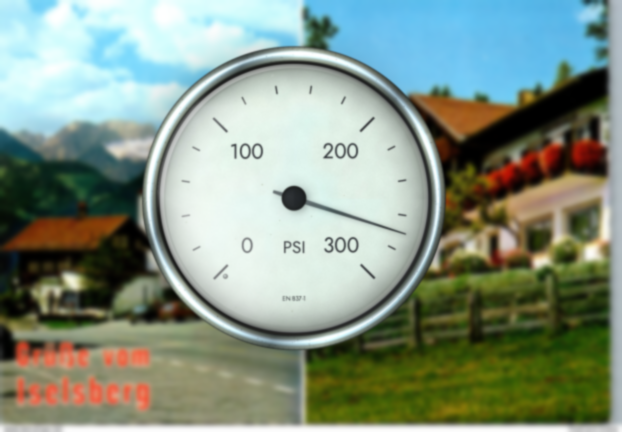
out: 270 psi
